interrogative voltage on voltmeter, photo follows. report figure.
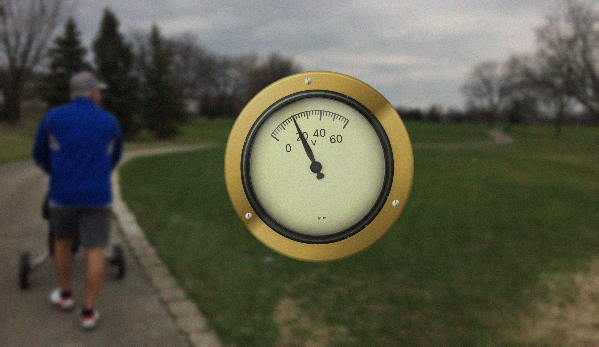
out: 20 V
